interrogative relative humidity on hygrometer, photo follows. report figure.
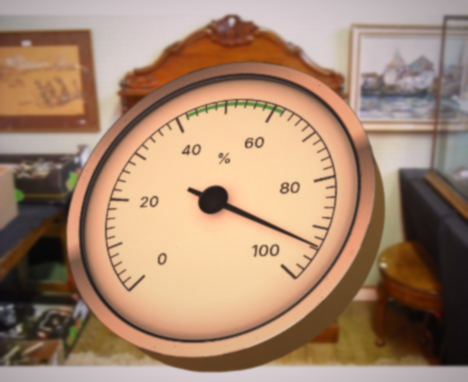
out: 94 %
